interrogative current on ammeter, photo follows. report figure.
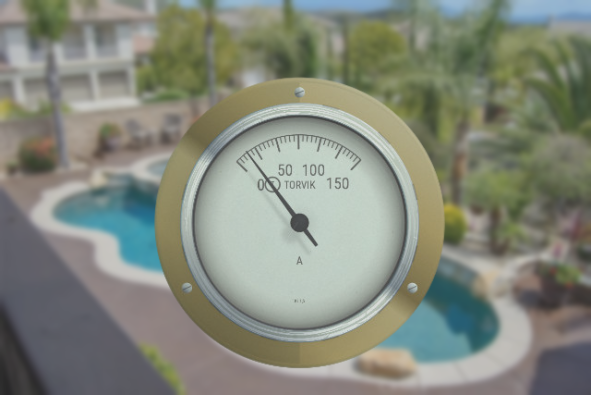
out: 15 A
